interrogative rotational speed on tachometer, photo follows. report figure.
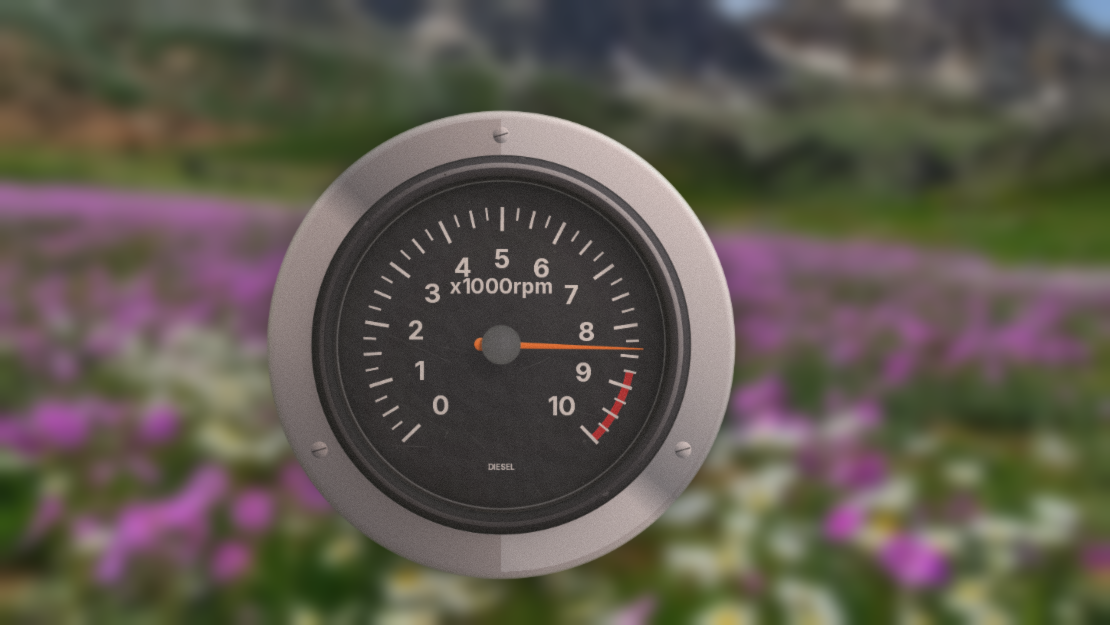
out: 8375 rpm
